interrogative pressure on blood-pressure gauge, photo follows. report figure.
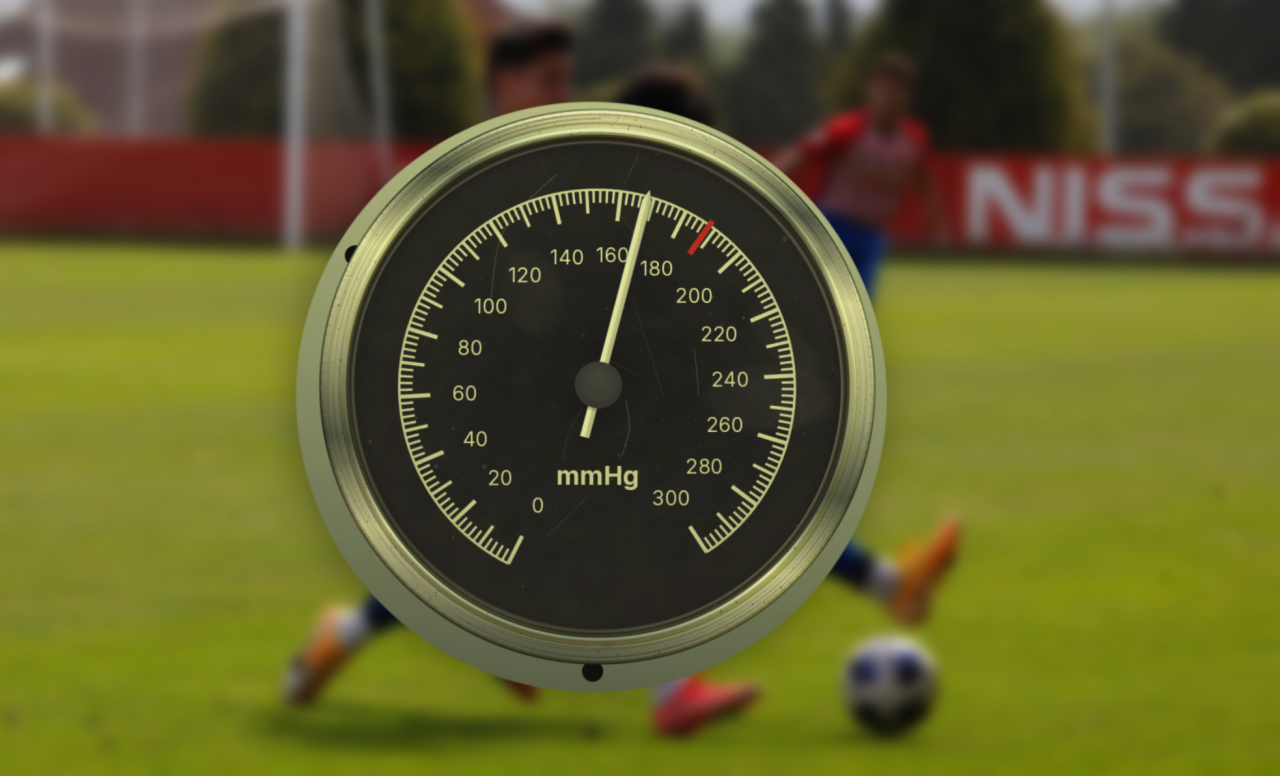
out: 168 mmHg
